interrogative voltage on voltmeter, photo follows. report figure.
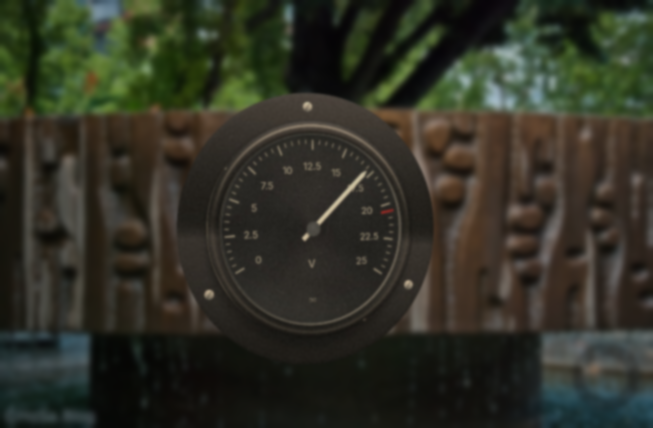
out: 17 V
